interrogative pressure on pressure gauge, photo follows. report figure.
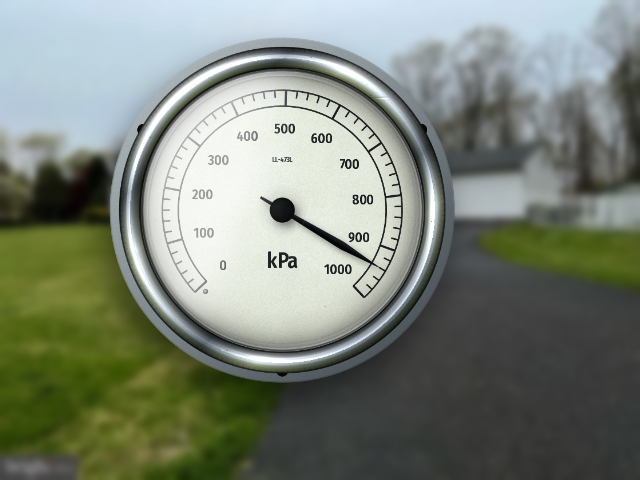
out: 940 kPa
